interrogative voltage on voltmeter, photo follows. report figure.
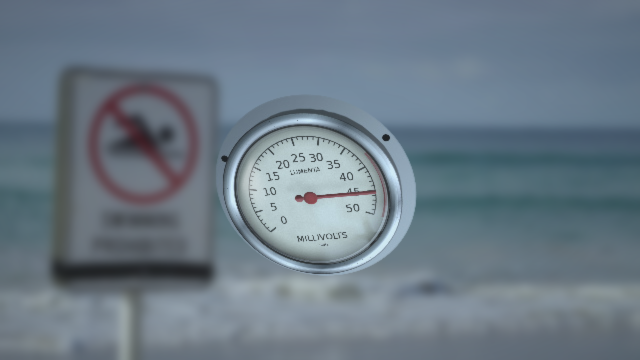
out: 45 mV
